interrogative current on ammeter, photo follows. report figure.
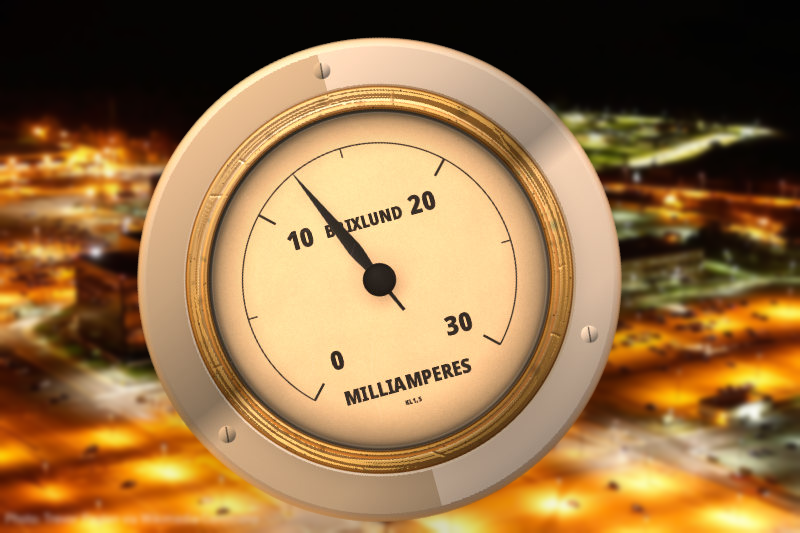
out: 12.5 mA
